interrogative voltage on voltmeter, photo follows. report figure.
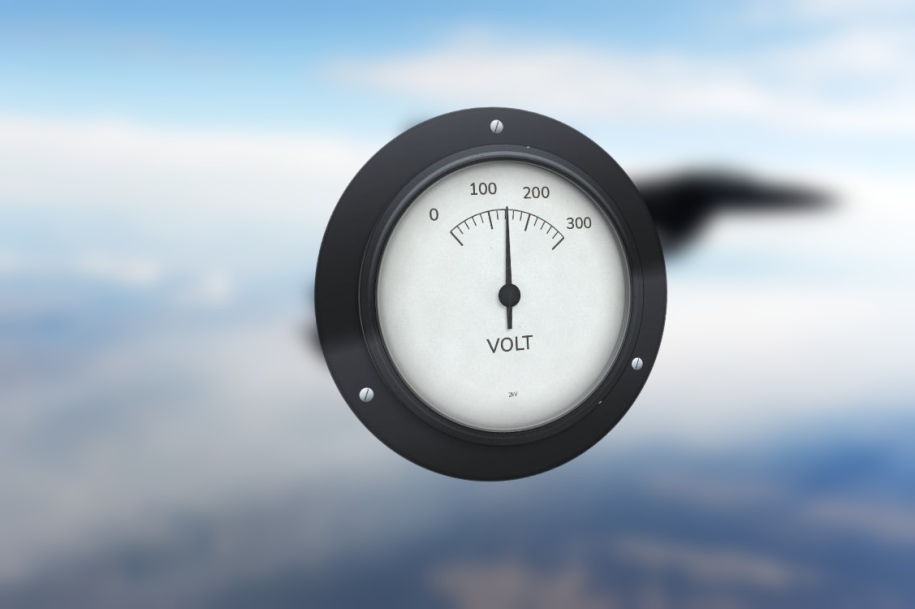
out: 140 V
